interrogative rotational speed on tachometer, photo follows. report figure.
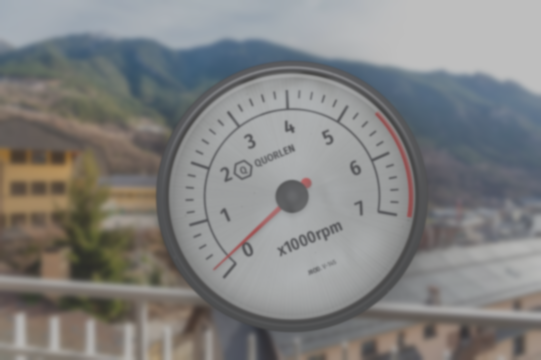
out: 200 rpm
